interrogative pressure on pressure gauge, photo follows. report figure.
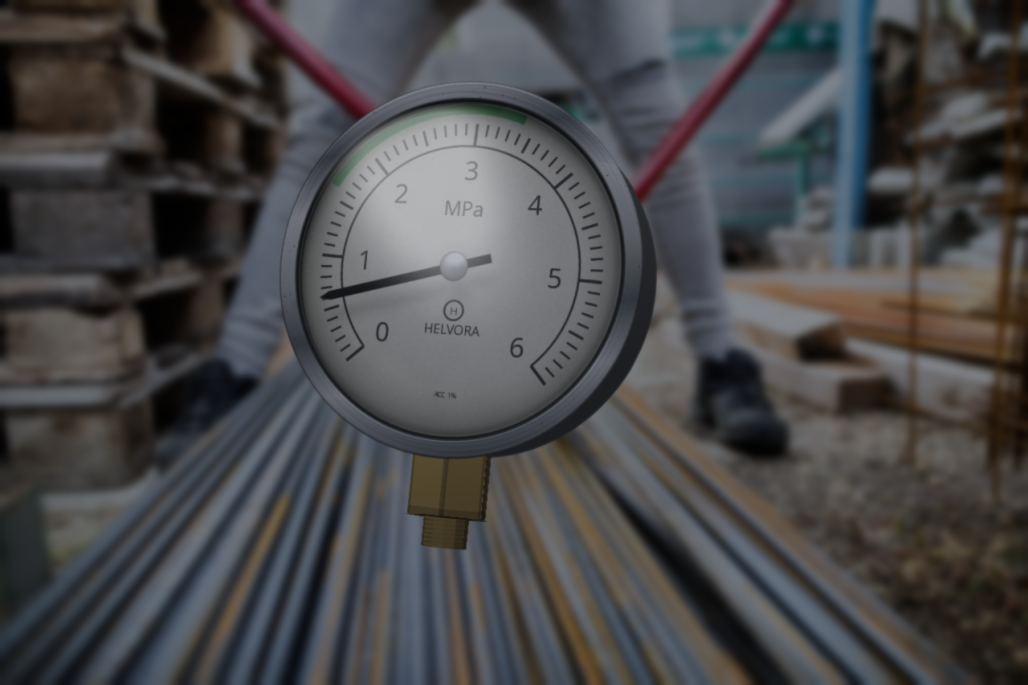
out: 0.6 MPa
